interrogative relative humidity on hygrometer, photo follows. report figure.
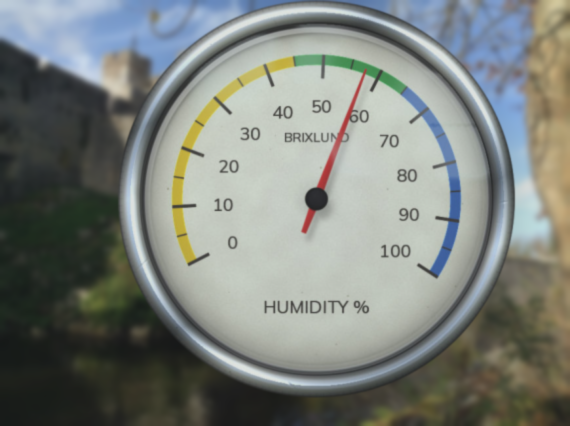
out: 57.5 %
